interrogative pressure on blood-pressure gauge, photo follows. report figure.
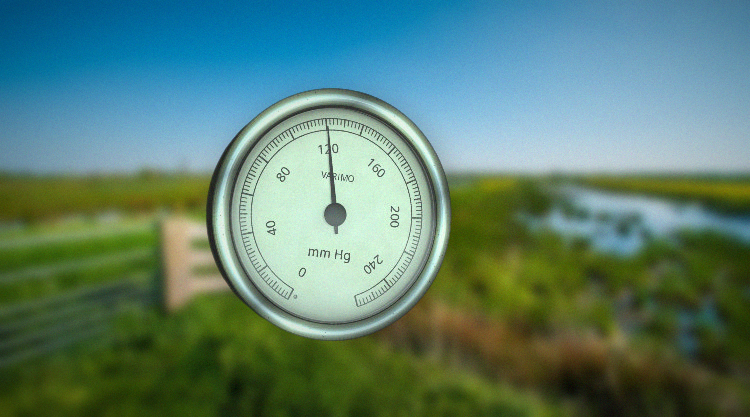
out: 120 mmHg
